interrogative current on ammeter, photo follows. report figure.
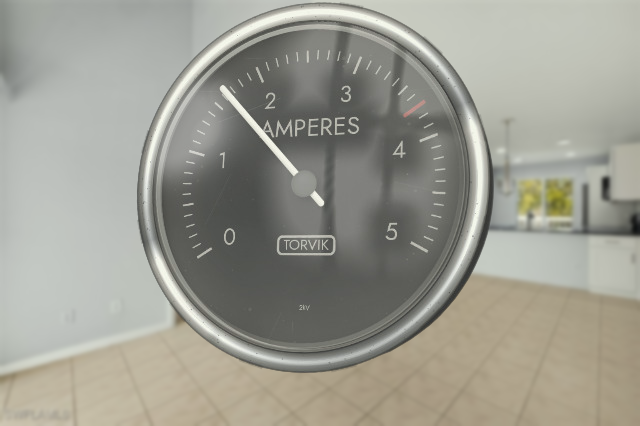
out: 1.65 A
